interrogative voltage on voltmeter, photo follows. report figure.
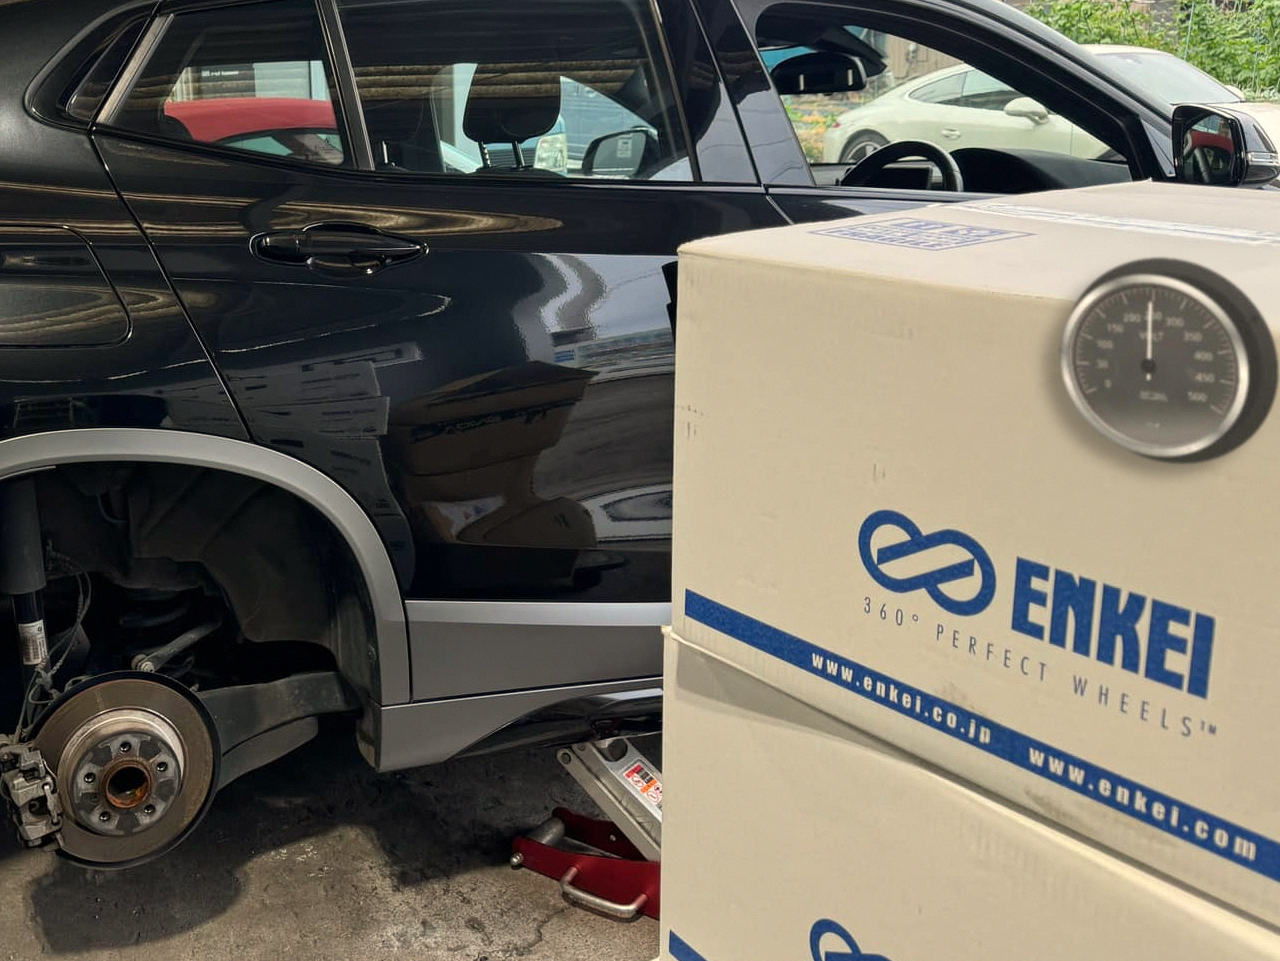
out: 250 V
